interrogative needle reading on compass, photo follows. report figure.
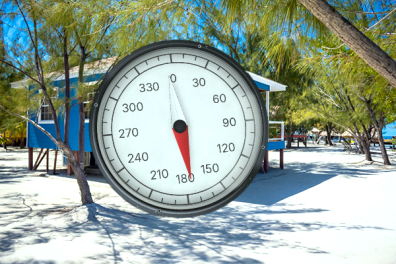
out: 175 °
